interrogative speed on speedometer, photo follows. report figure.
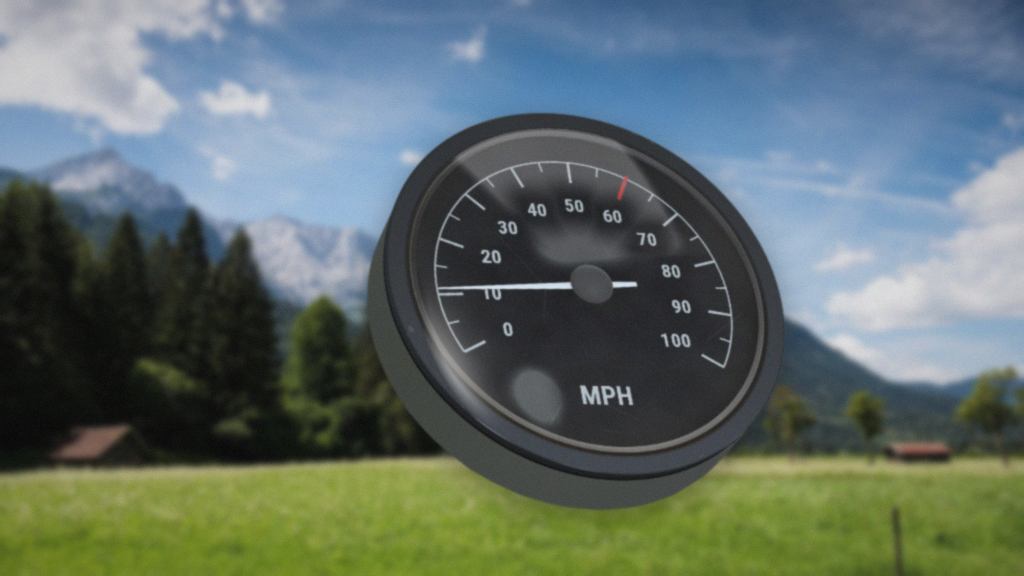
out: 10 mph
